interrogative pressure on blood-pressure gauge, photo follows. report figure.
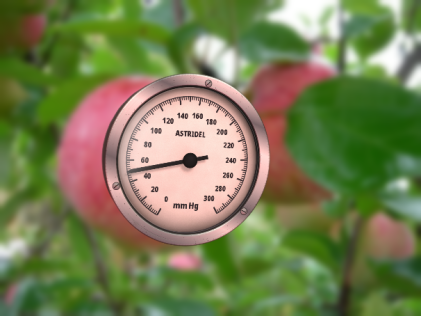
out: 50 mmHg
